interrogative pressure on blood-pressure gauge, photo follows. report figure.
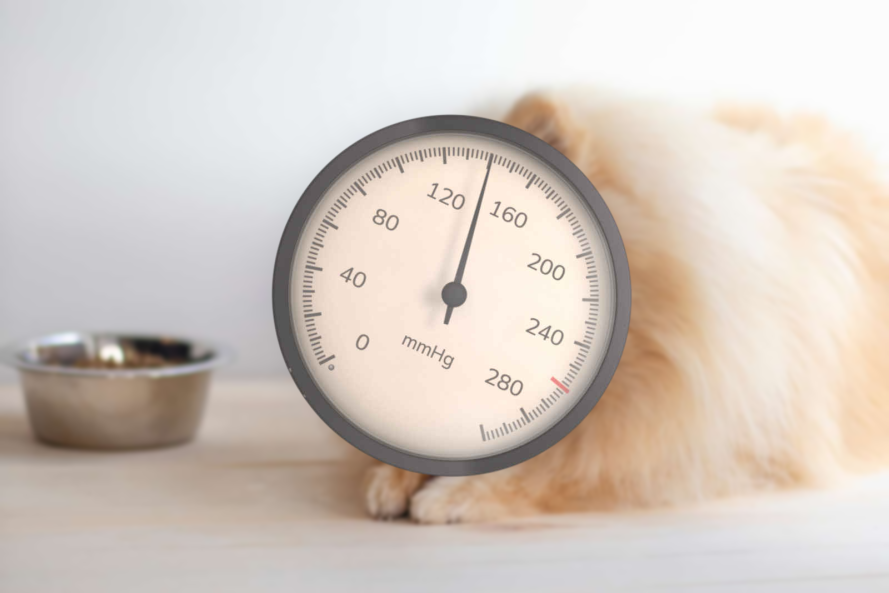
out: 140 mmHg
